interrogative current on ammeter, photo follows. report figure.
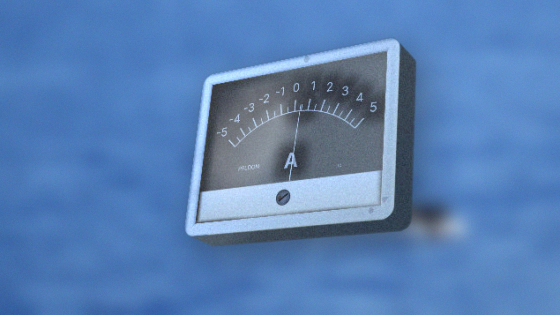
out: 0.5 A
